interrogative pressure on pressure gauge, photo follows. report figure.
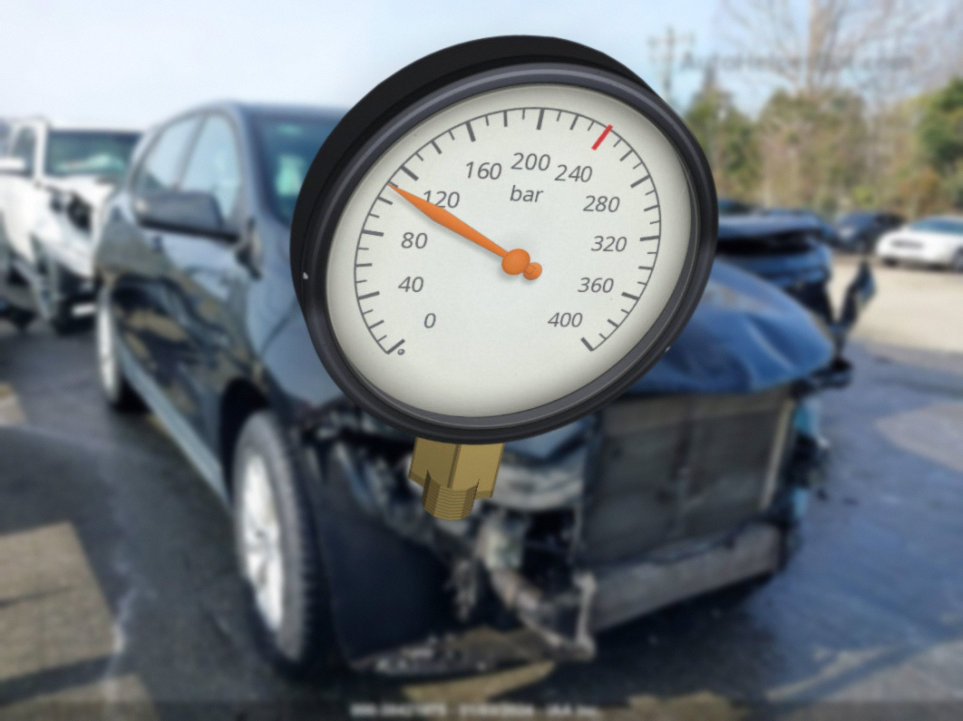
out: 110 bar
